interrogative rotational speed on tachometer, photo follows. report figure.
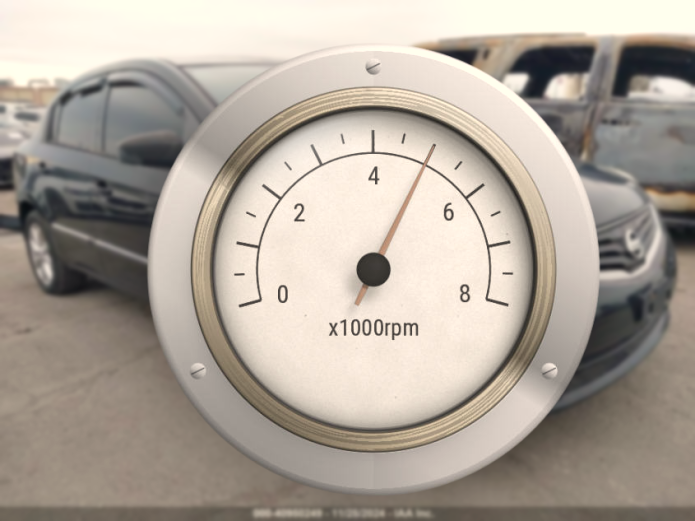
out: 5000 rpm
